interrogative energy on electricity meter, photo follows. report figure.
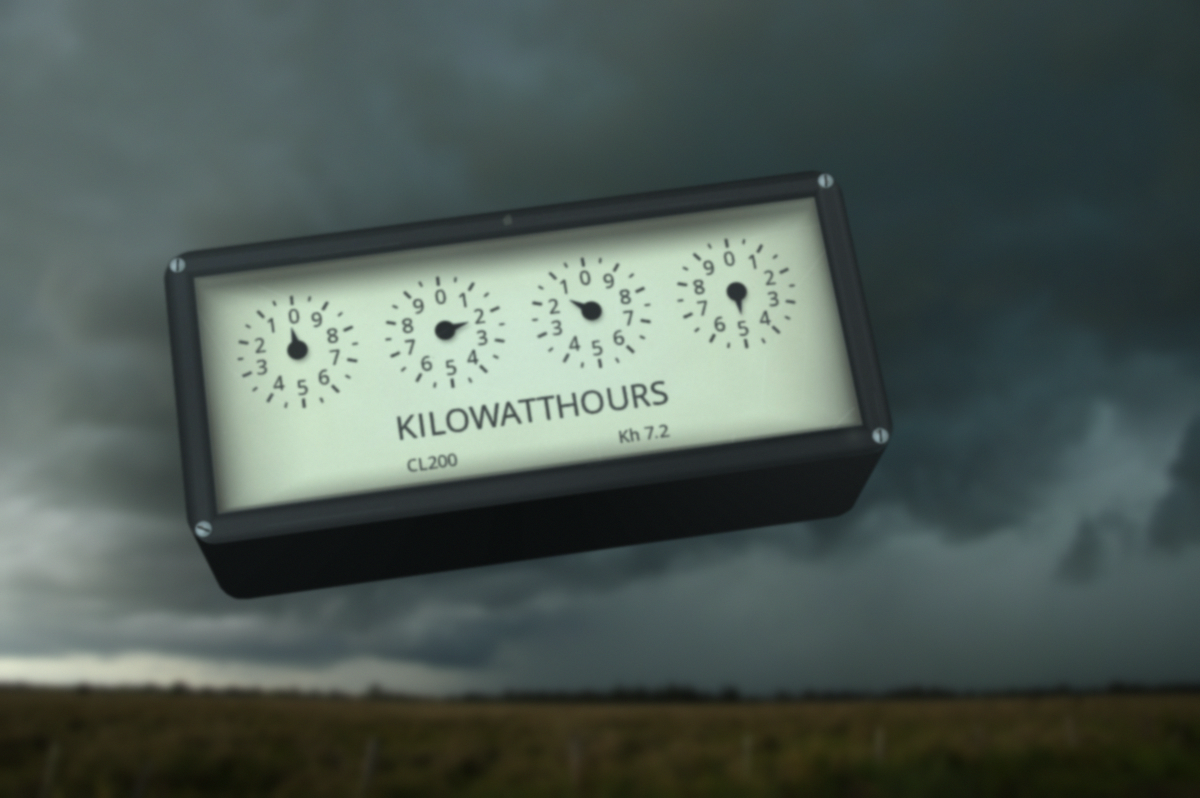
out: 215 kWh
